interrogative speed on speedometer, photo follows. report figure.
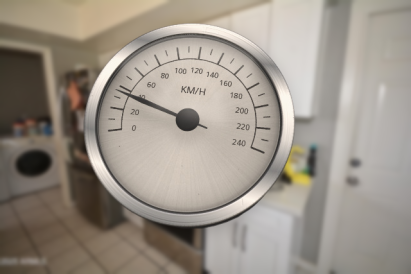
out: 35 km/h
